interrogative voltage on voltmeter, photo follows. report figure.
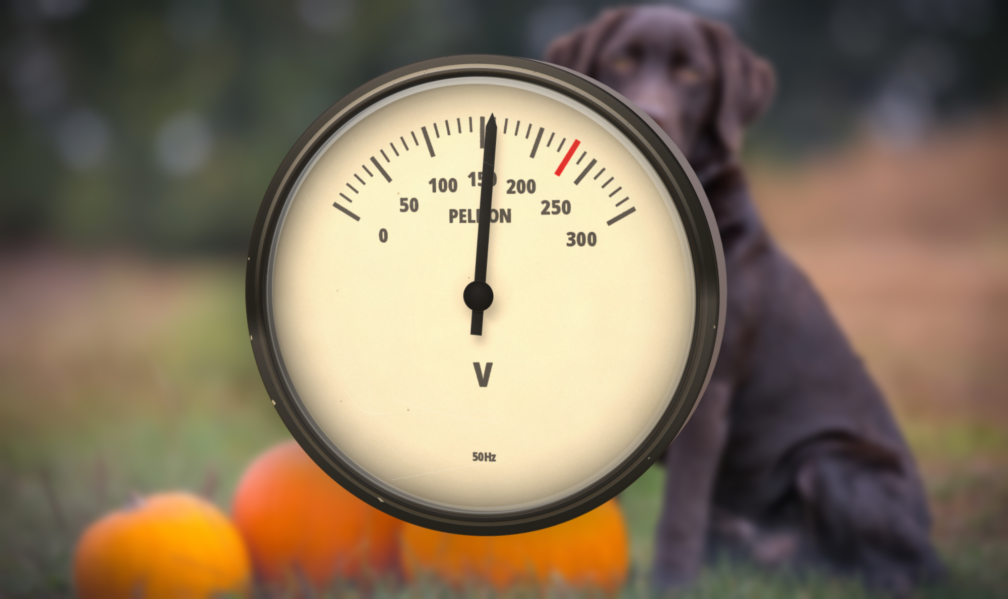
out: 160 V
